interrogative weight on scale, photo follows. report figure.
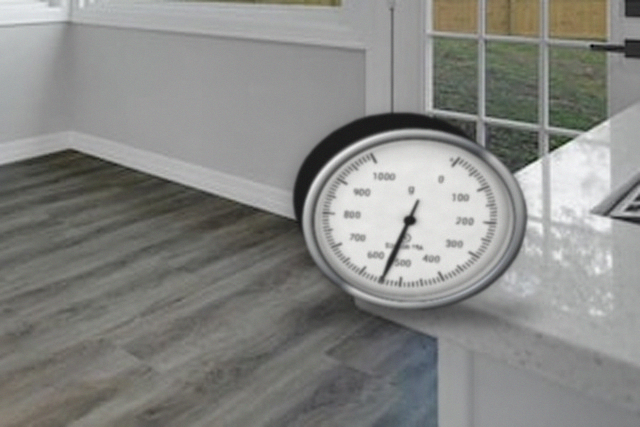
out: 550 g
